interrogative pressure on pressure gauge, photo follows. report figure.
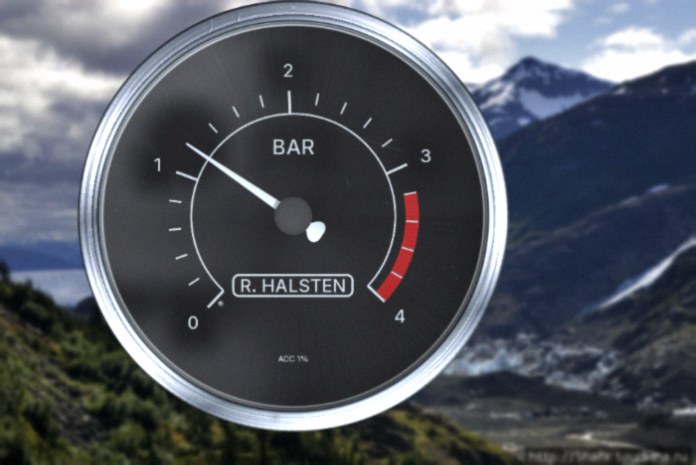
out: 1.2 bar
